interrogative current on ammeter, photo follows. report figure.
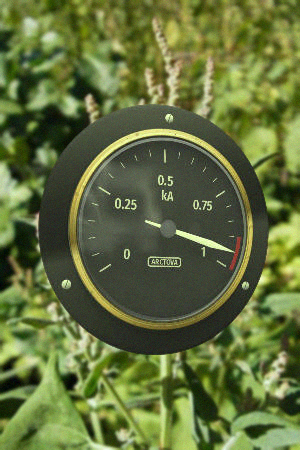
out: 0.95 kA
